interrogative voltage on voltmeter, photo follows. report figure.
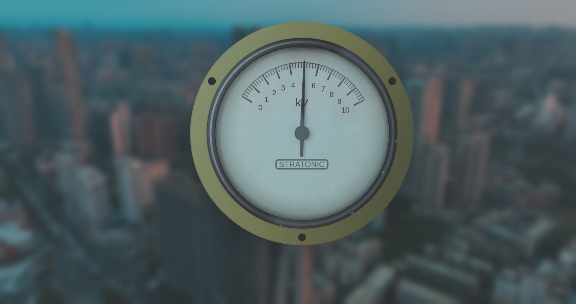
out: 5 kV
